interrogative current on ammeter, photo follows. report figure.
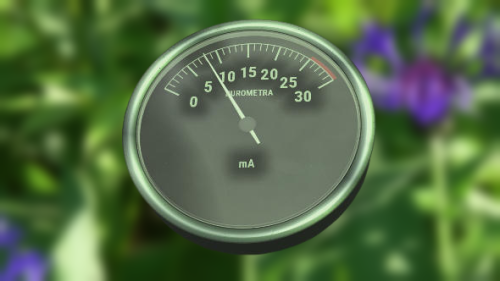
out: 8 mA
